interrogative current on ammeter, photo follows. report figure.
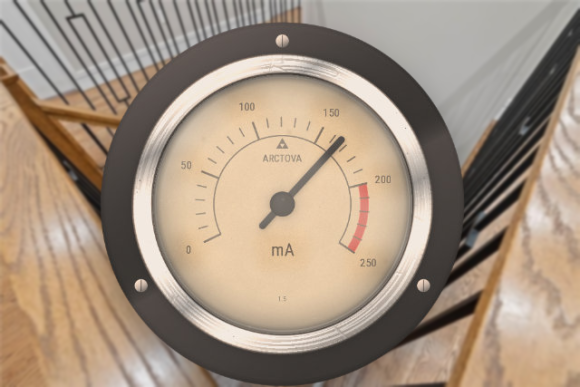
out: 165 mA
